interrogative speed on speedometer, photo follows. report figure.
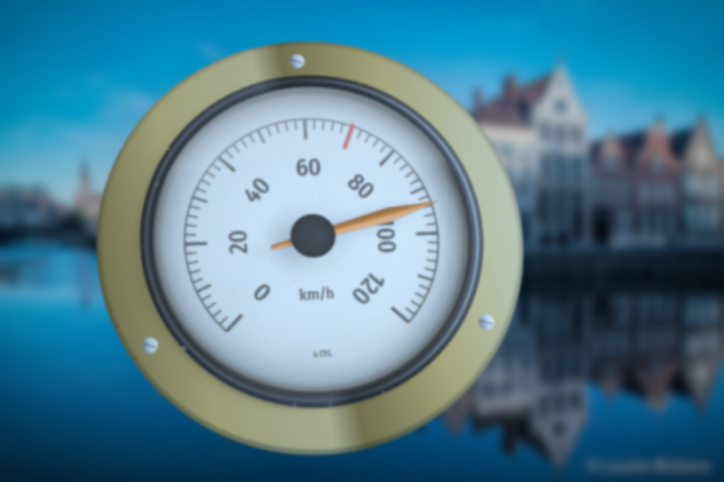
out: 94 km/h
